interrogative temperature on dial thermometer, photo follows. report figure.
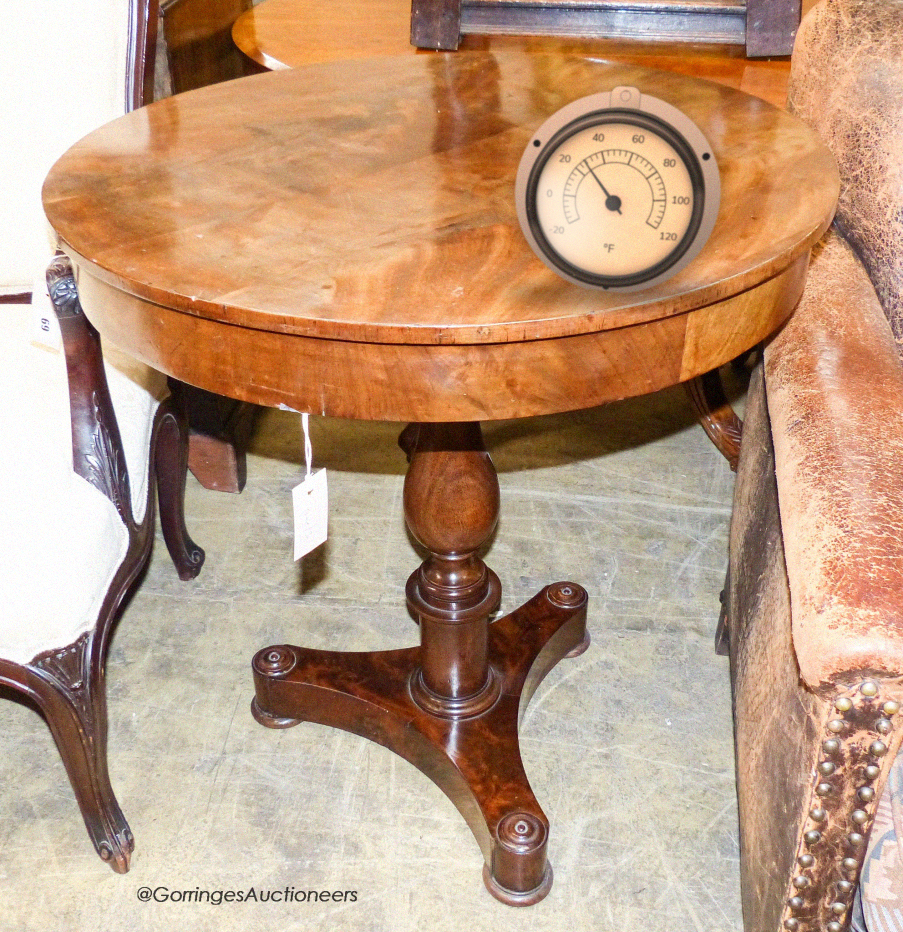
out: 28 °F
